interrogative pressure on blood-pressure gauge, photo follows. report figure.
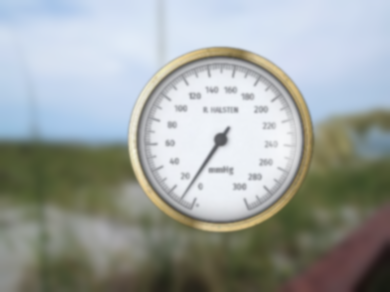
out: 10 mmHg
